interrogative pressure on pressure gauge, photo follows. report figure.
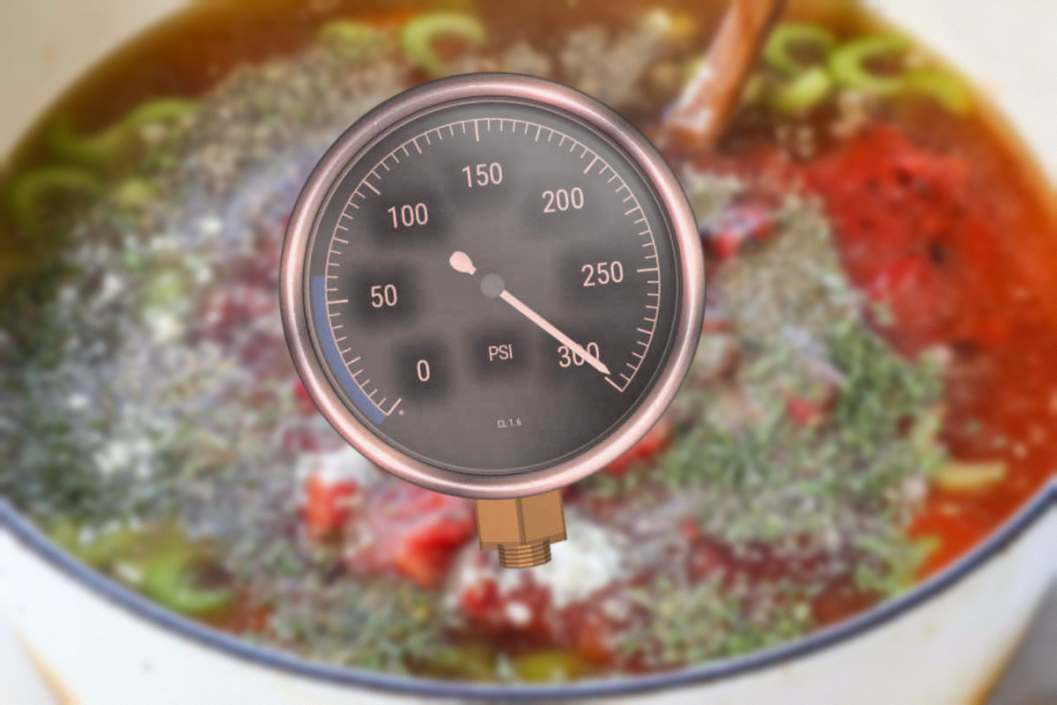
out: 297.5 psi
